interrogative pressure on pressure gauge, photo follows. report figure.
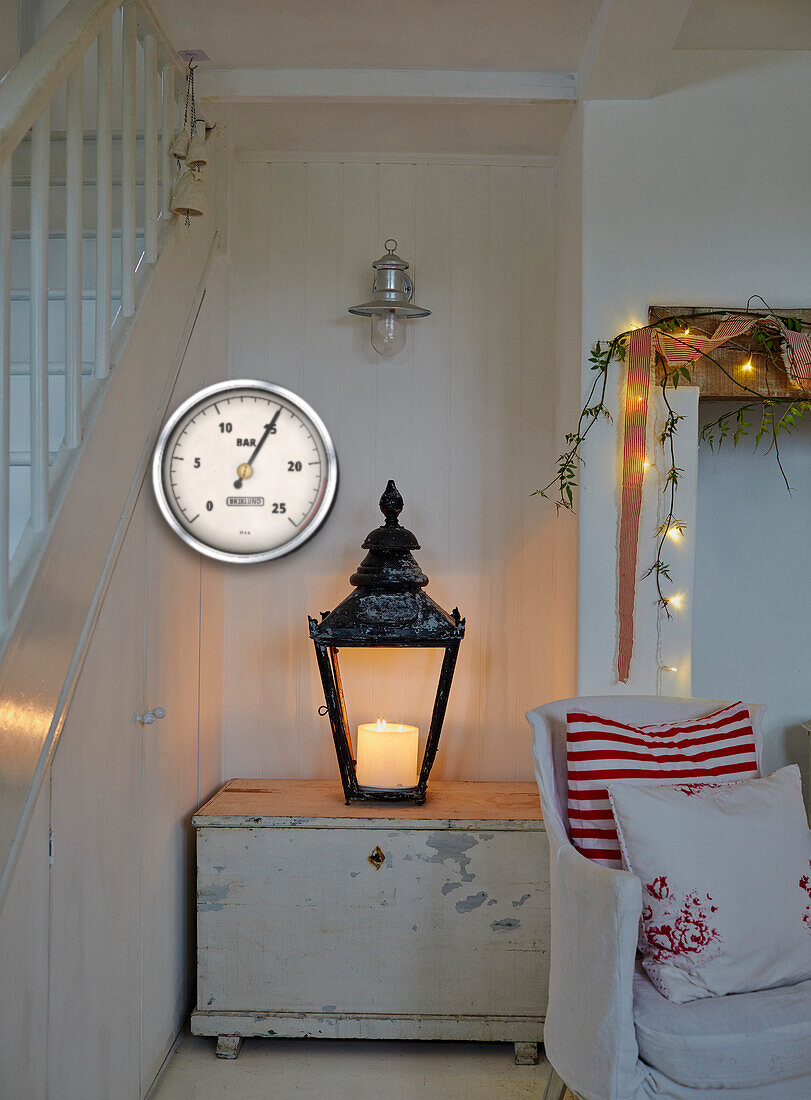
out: 15 bar
